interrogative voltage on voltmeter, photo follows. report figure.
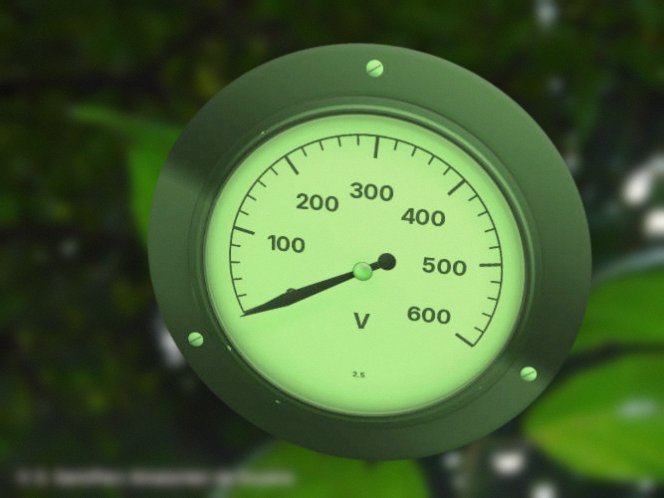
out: 0 V
